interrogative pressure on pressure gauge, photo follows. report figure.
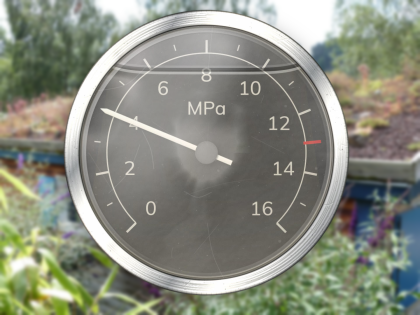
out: 4 MPa
